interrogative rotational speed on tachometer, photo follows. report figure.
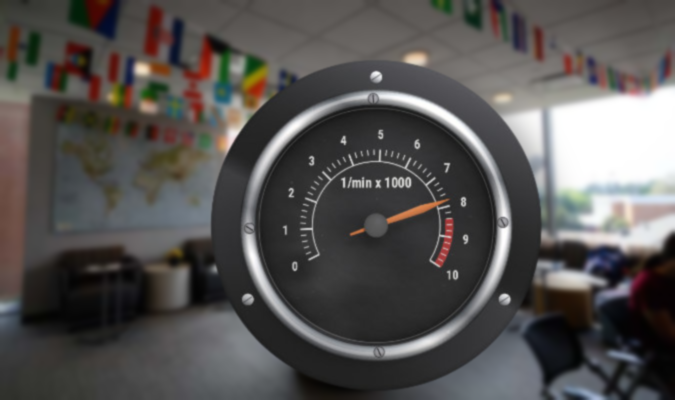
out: 7800 rpm
